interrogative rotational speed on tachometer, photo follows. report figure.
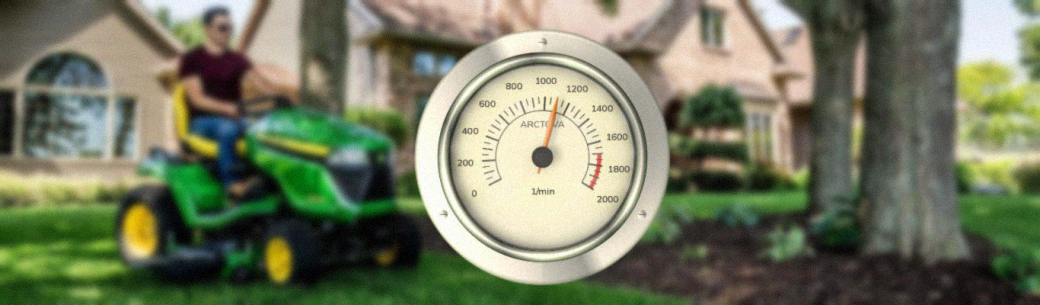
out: 1100 rpm
